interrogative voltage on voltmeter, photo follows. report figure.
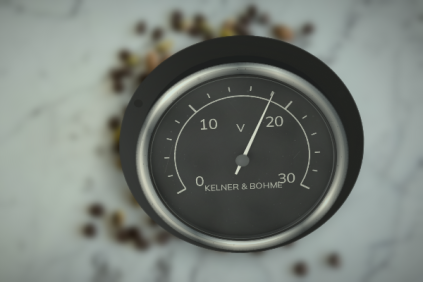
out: 18 V
